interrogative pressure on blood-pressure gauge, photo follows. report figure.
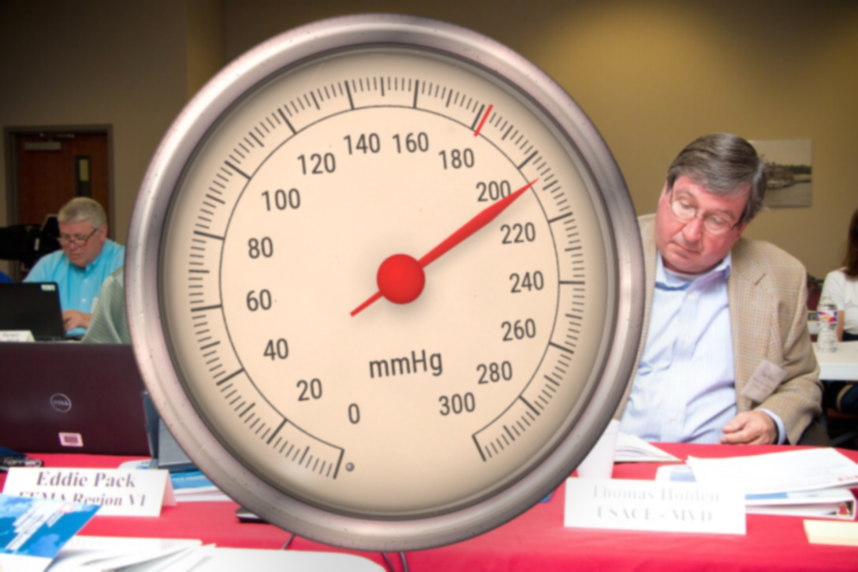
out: 206 mmHg
